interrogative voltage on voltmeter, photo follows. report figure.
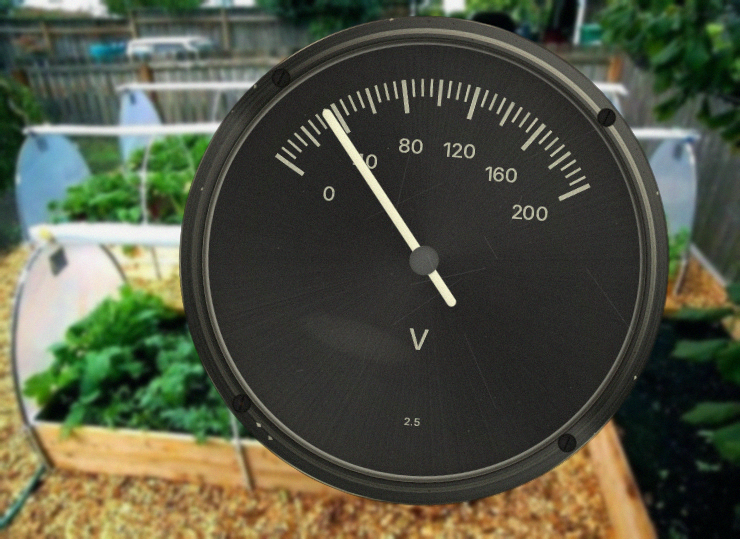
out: 35 V
